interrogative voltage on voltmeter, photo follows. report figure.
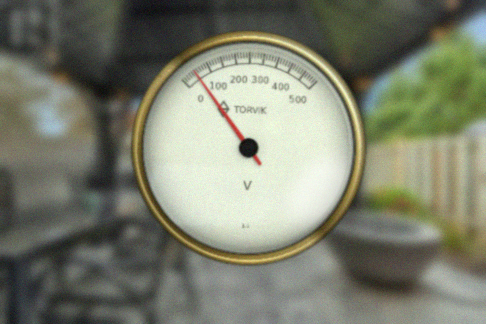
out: 50 V
